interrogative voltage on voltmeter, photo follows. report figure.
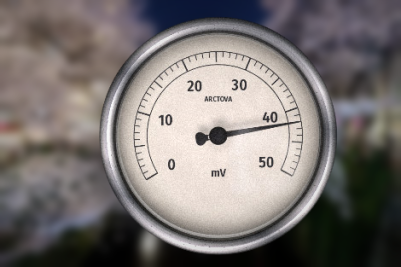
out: 42 mV
